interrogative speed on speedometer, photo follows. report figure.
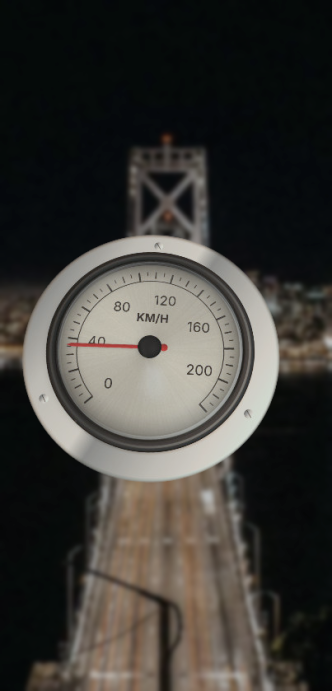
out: 35 km/h
